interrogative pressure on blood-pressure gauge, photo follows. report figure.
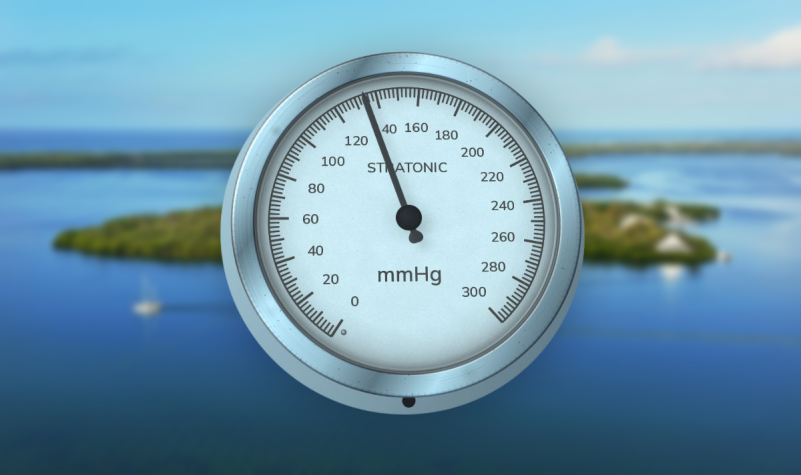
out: 134 mmHg
